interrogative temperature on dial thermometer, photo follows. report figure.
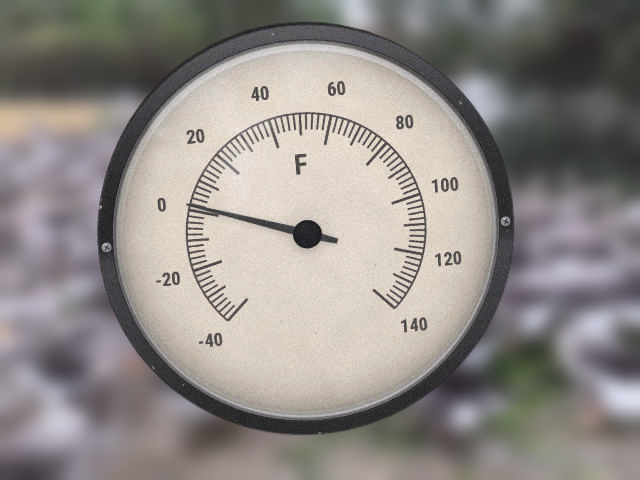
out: 2 °F
